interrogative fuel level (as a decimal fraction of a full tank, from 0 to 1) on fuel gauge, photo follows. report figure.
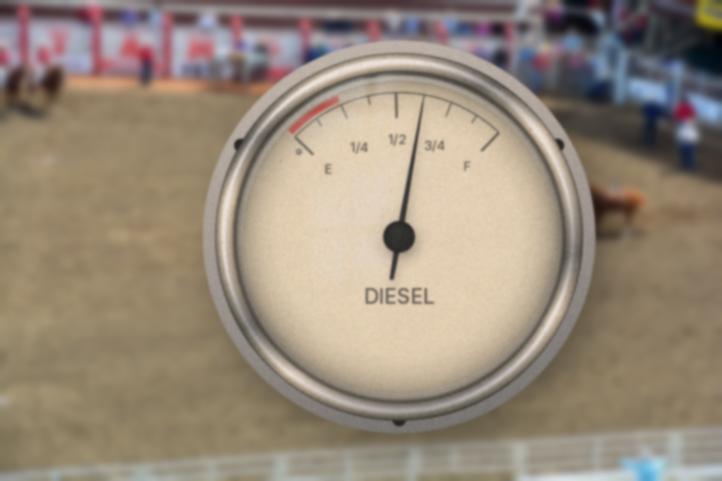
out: 0.625
